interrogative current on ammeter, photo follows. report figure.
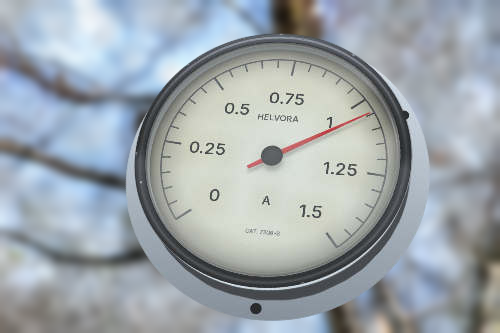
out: 1.05 A
